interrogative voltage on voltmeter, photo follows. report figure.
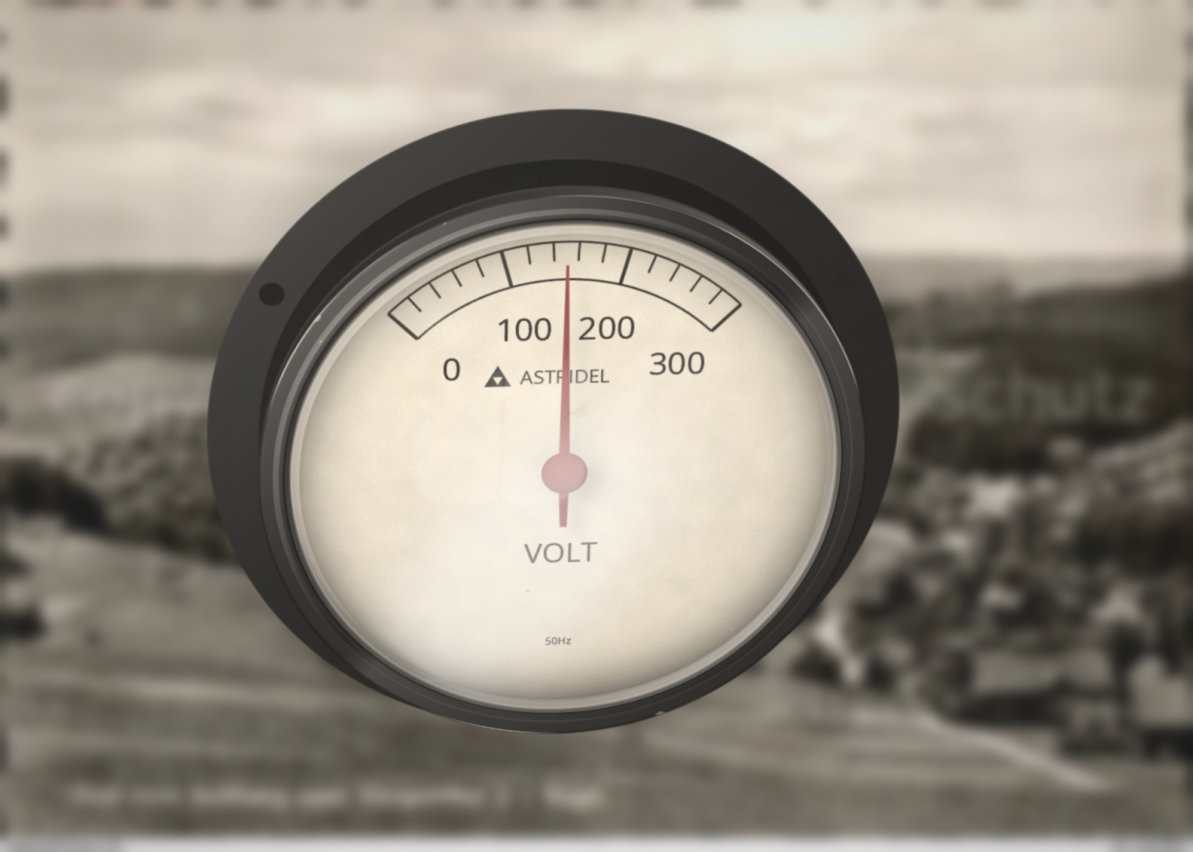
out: 150 V
